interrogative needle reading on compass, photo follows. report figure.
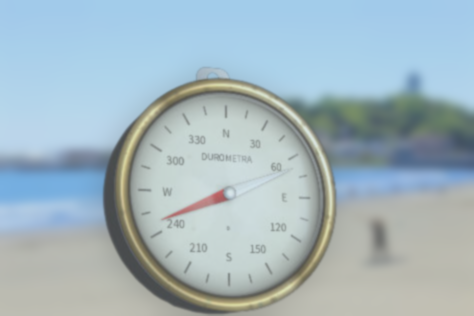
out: 247.5 °
